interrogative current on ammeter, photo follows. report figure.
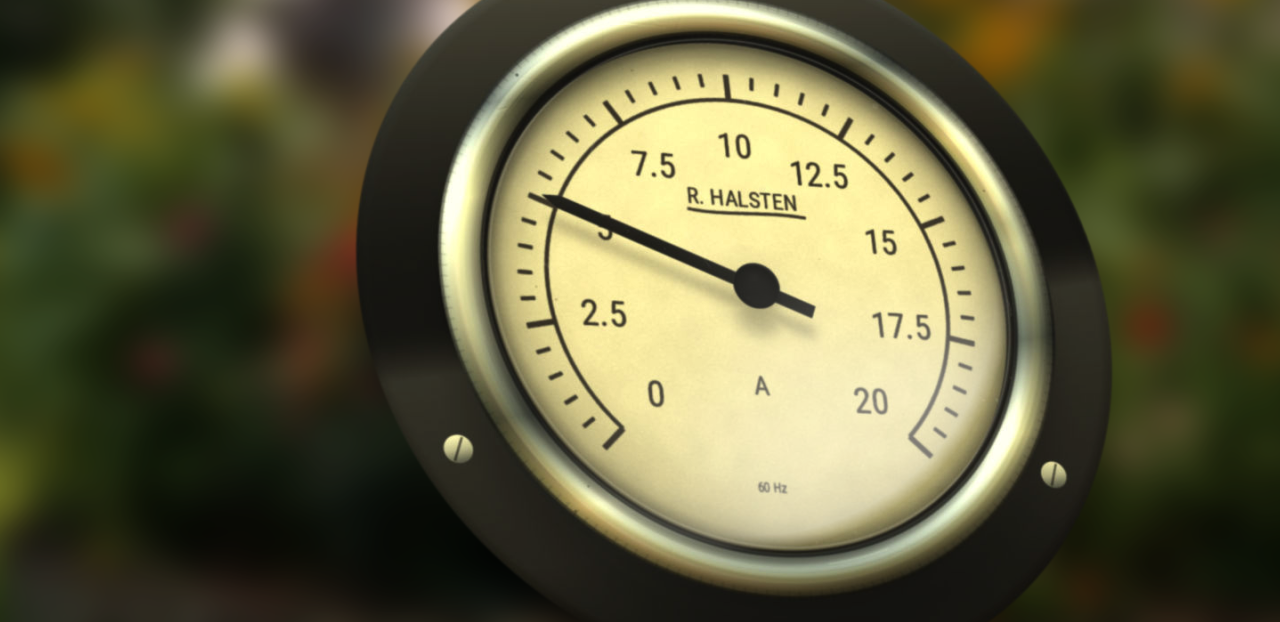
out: 5 A
